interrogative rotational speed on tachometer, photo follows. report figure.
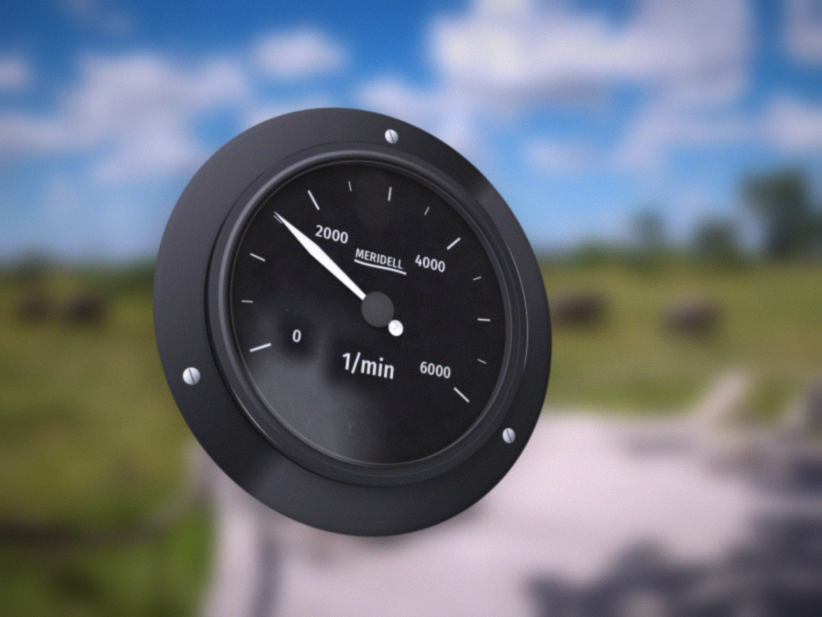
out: 1500 rpm
